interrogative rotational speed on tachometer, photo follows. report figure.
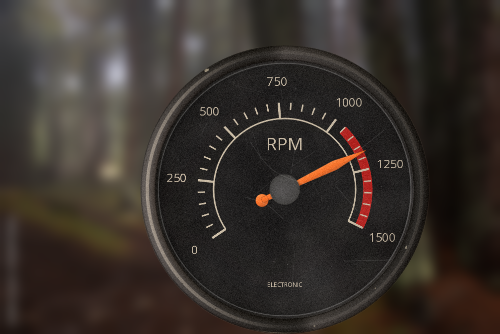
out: 1175 rpm
